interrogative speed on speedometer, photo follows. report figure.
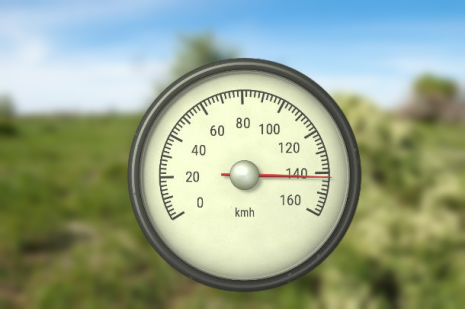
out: 142 km/h
